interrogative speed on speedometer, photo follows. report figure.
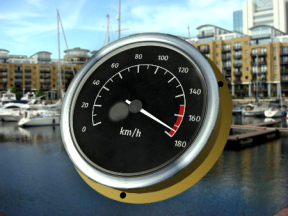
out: 175 km/h
